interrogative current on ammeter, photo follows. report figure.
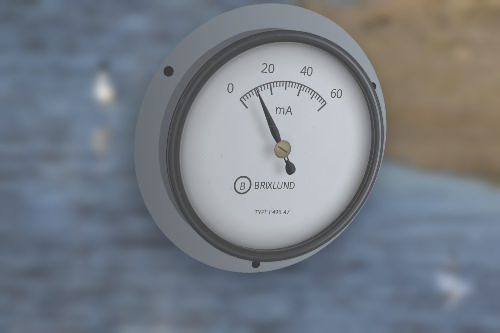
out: 10 mA
